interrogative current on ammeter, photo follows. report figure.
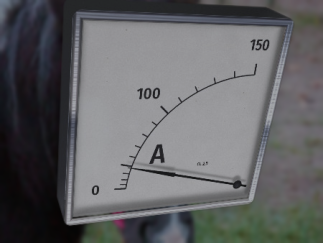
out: 50 A
